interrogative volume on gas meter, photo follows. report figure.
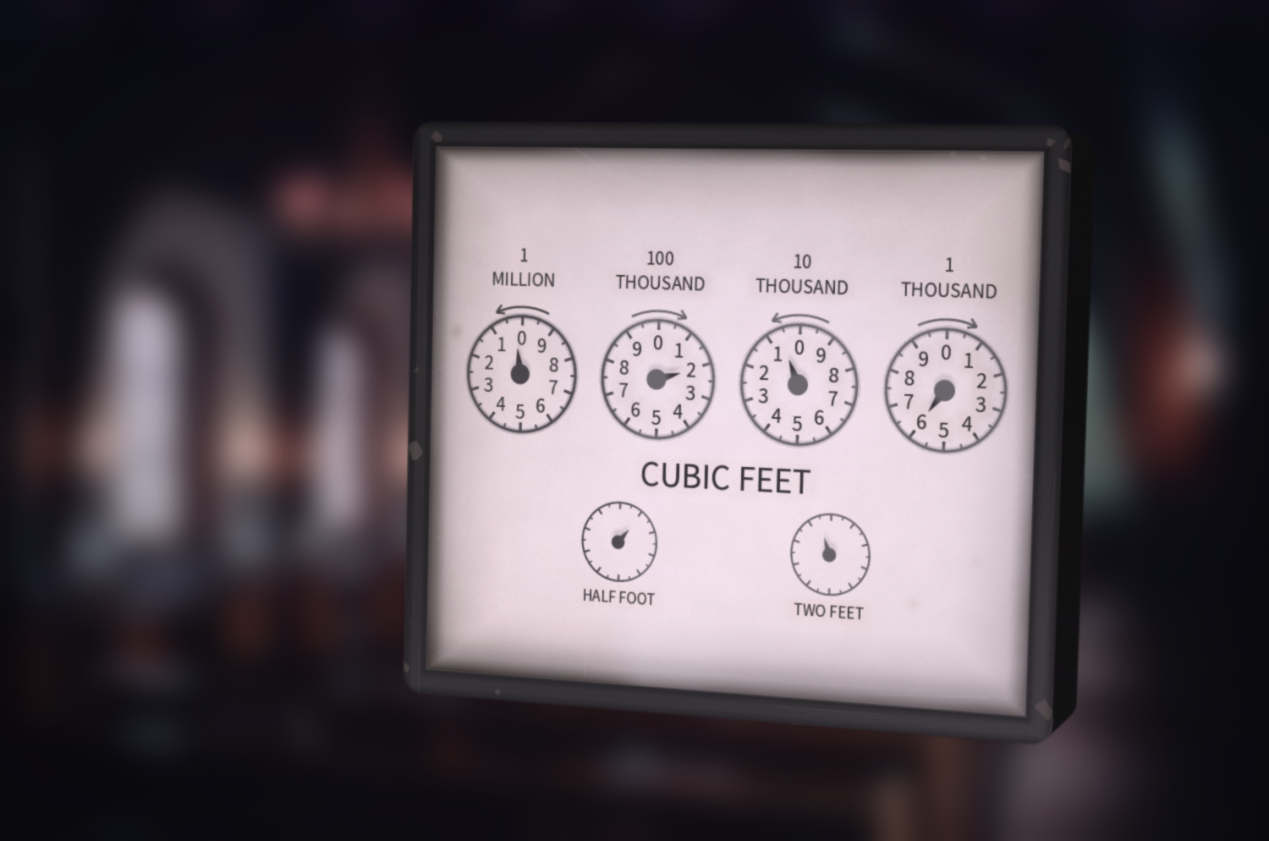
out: 20600 ft³
